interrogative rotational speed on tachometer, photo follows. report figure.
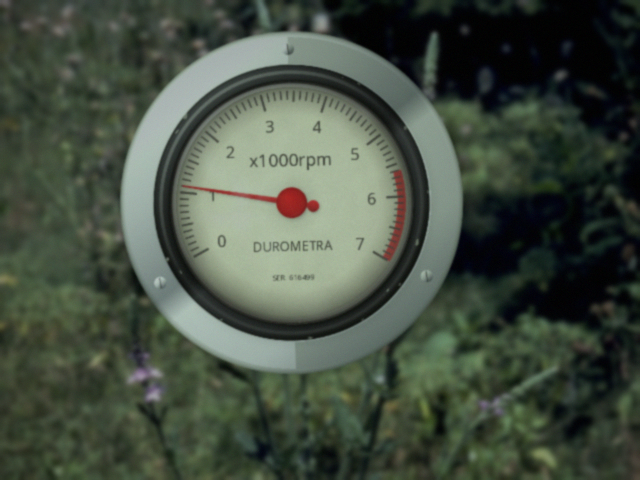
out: 1100 rpm
